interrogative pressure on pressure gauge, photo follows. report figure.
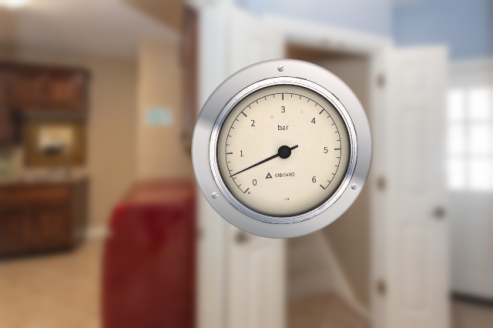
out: 0.5 bar
